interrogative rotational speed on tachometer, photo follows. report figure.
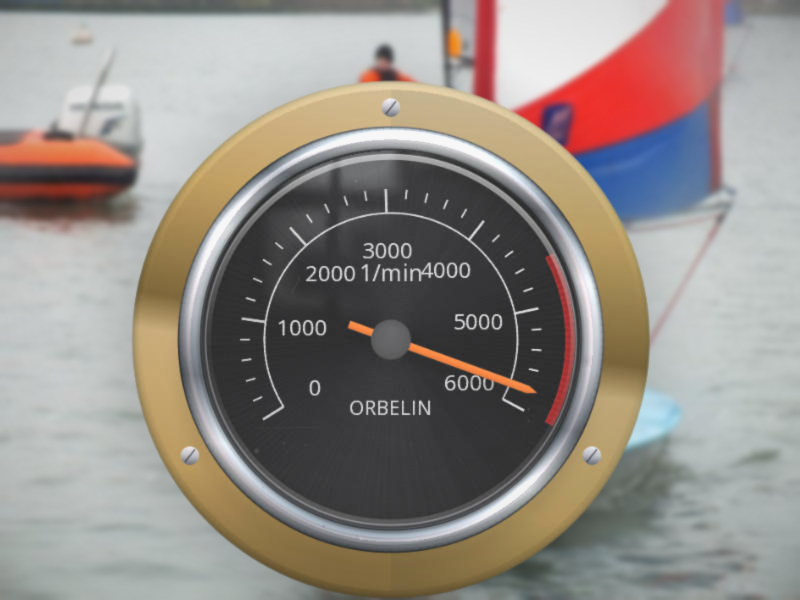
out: 5800 rpm
